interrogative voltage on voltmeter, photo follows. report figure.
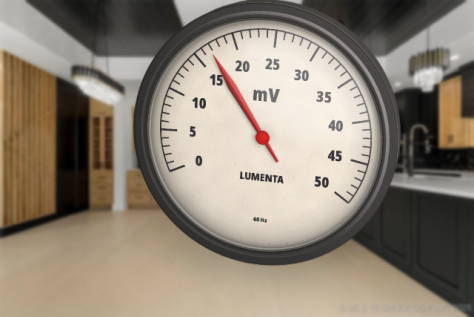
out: 17 mV
